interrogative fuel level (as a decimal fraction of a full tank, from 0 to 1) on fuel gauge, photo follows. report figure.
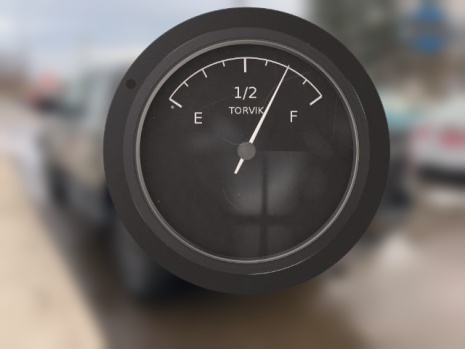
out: 0.75
